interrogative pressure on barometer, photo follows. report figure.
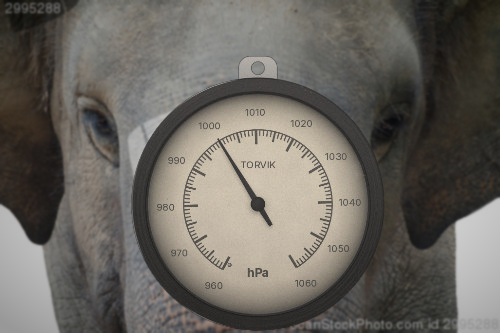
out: 1000 hPa
